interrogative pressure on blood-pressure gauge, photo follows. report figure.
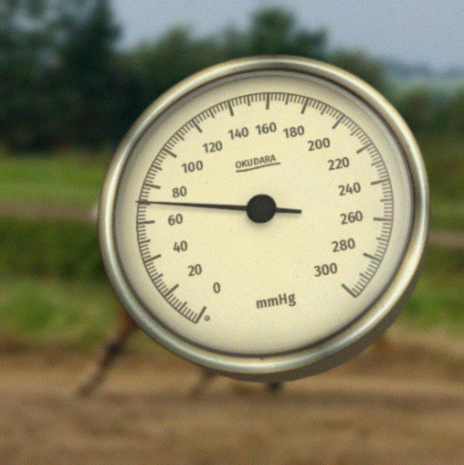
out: 70 mmHg
